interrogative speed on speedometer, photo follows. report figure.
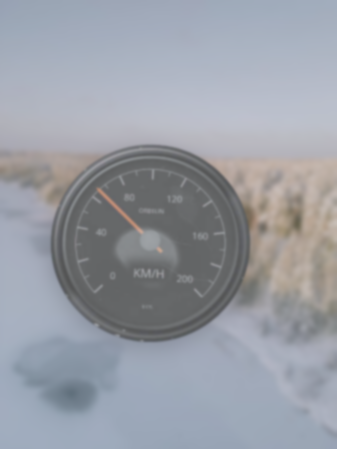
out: 65 km/h
